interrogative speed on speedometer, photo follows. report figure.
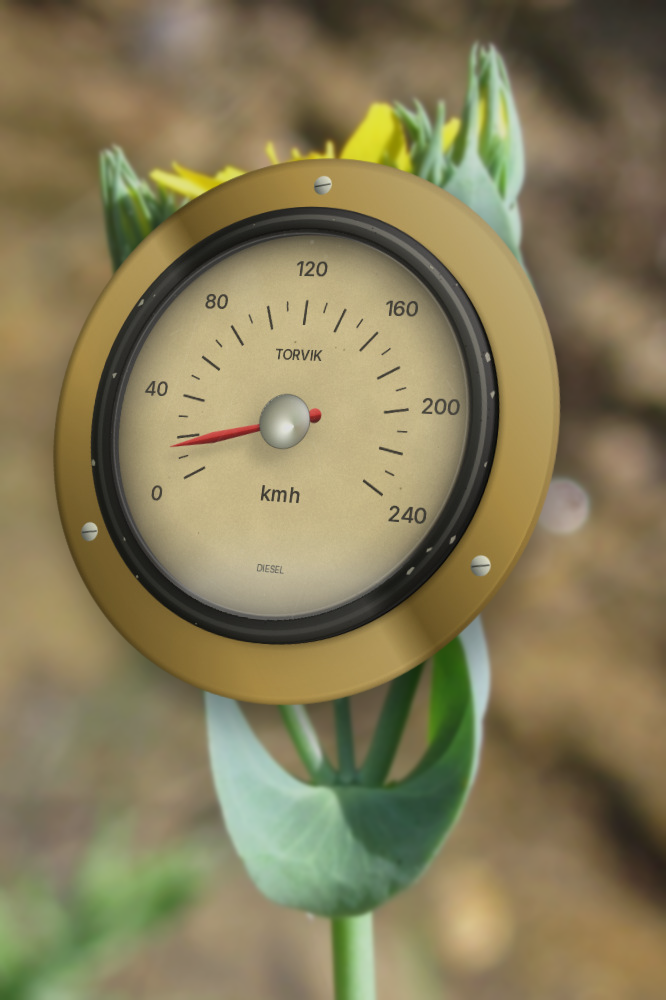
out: 15 km/h
